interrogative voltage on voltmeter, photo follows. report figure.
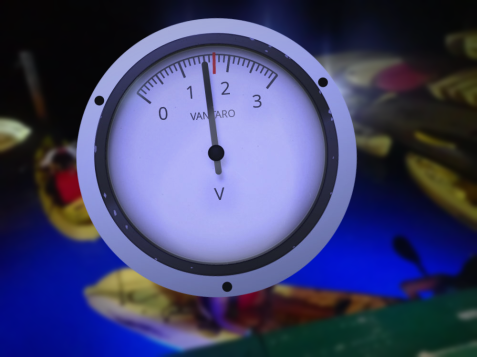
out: 1.5 V
